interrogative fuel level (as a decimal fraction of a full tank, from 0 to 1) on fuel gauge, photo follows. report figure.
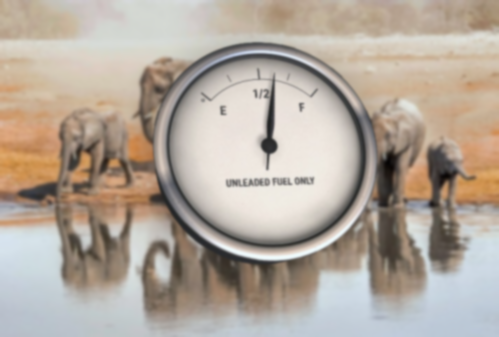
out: 0.625
